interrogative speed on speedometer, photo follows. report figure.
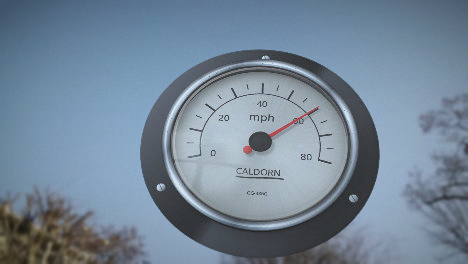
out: 60 mph
